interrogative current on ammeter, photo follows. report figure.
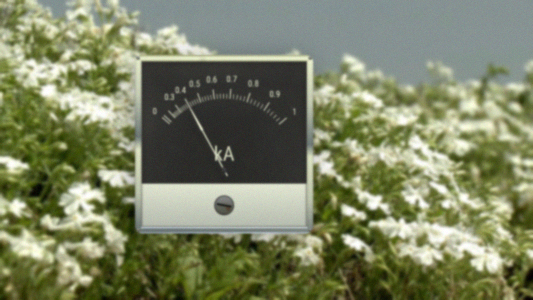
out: 0.4 kA
